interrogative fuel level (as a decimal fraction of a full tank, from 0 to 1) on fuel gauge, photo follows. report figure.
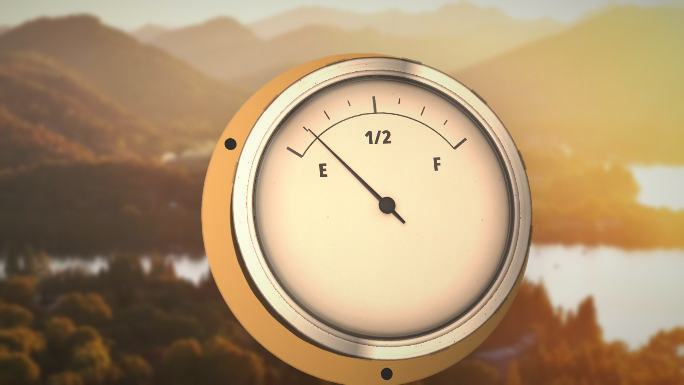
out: 0.125
